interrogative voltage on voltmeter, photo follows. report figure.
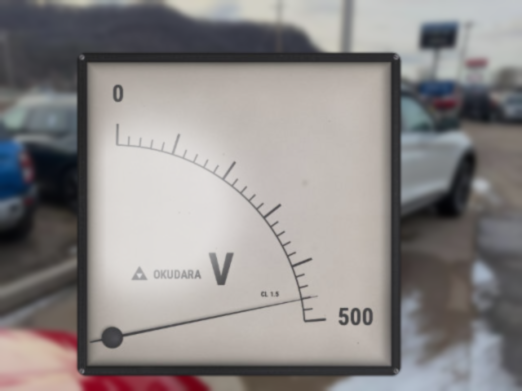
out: 460 V
